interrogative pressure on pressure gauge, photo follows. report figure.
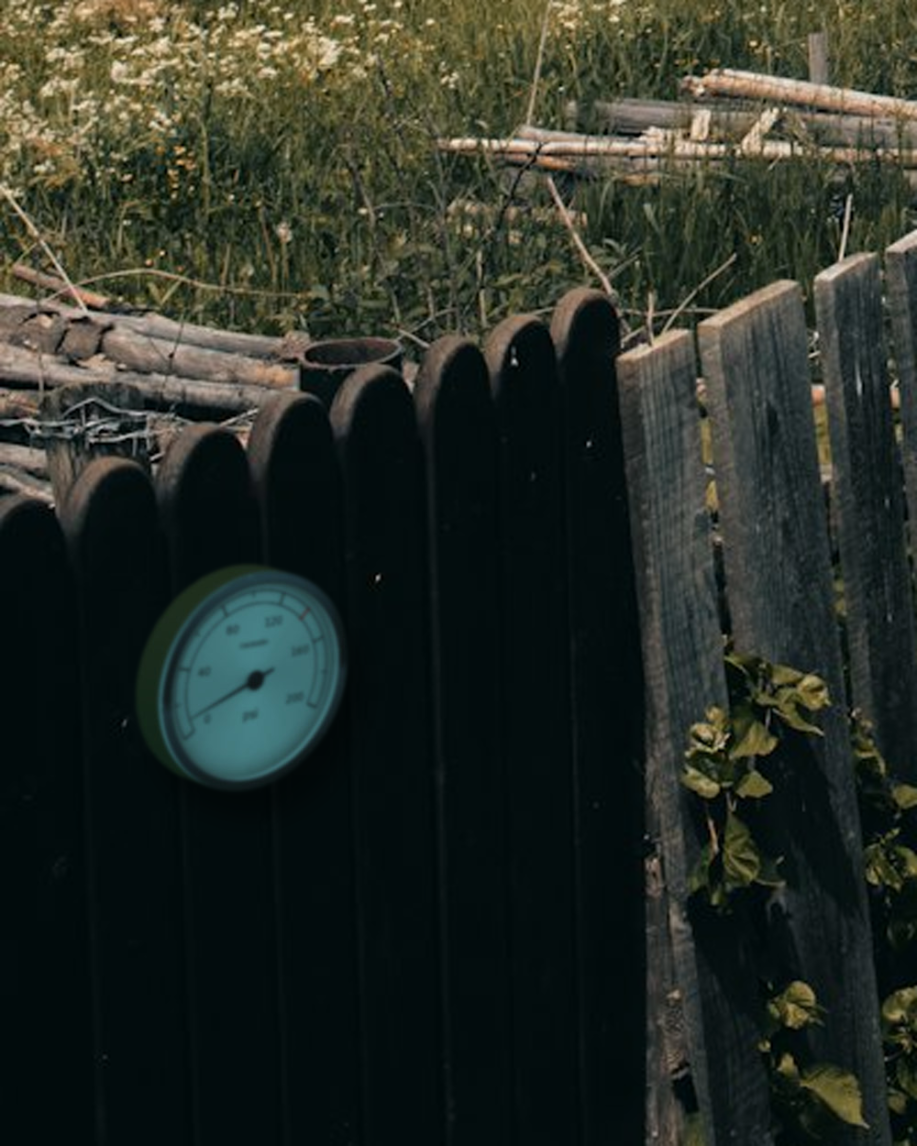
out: 10 psi
